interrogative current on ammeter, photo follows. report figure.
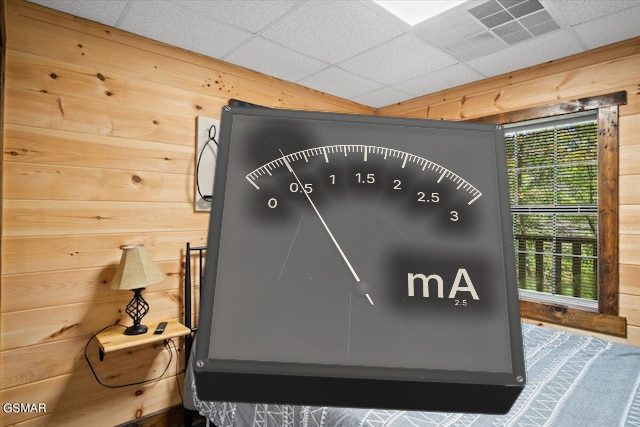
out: 0.5 mA
